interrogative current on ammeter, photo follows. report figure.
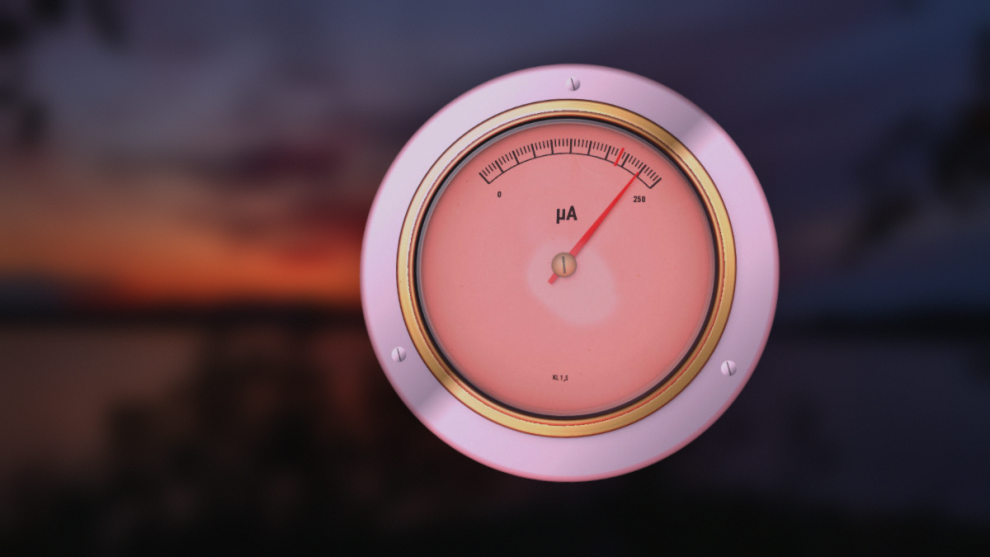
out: 225 µA
